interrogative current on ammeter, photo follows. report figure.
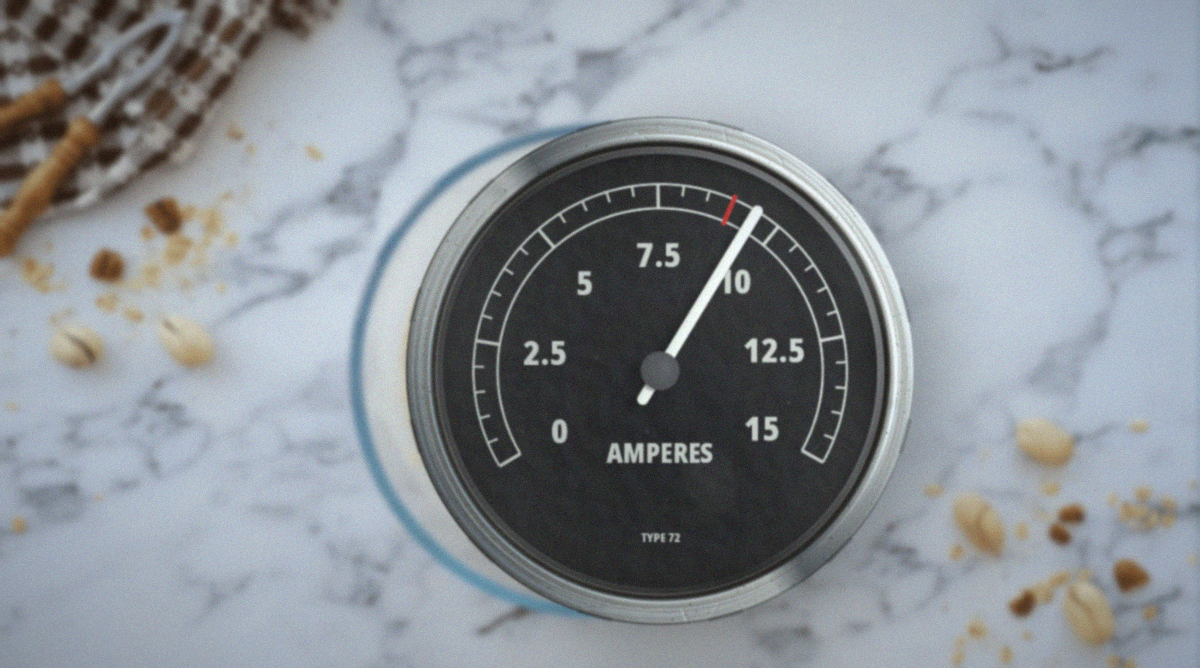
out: 9.5 A
